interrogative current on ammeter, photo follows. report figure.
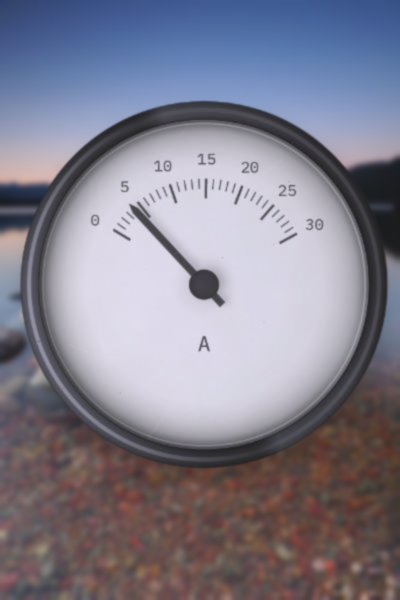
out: 4 A
